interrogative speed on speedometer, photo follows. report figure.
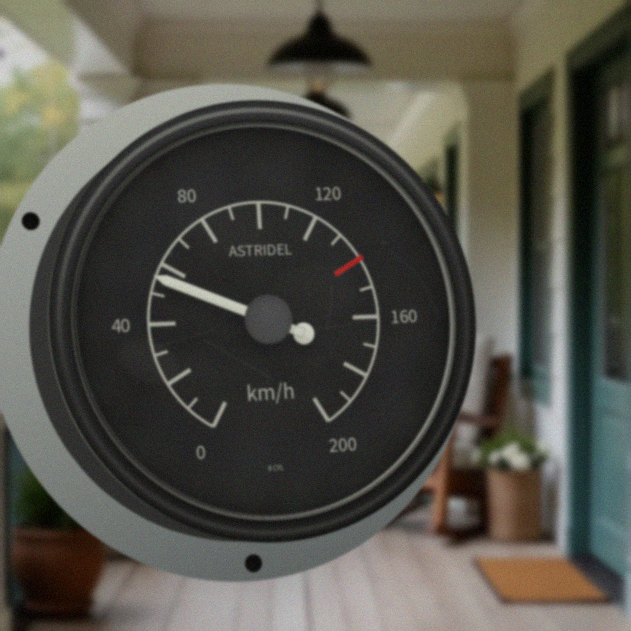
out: 55 km/h
